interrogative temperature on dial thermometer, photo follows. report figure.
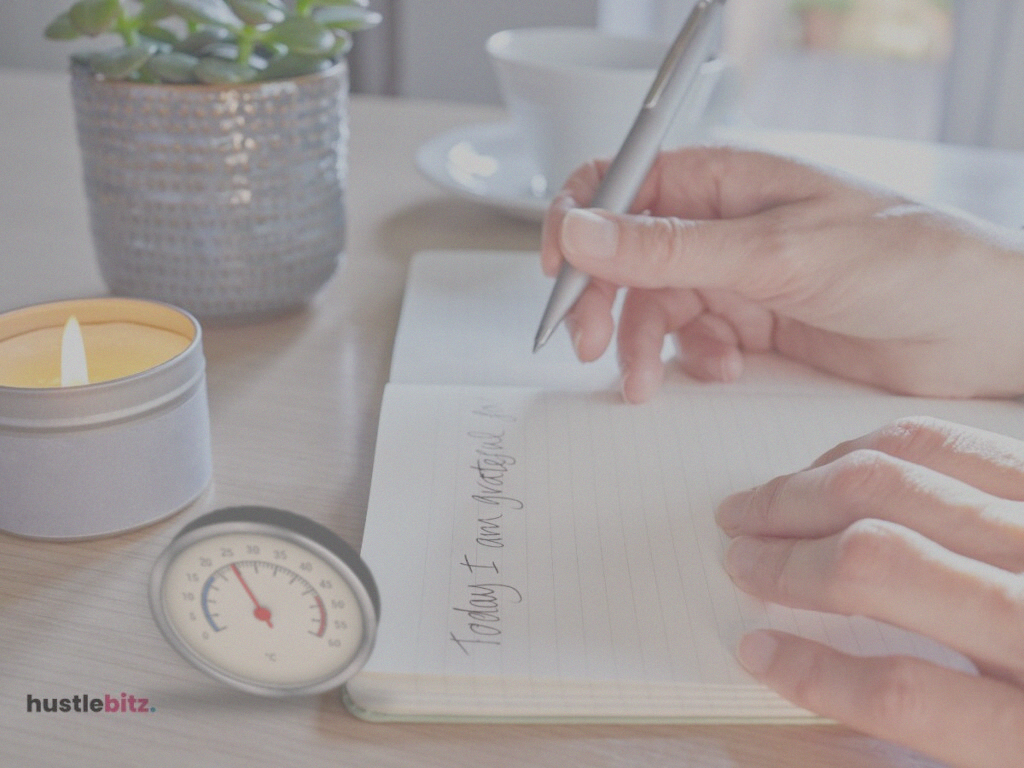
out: 25 °C
